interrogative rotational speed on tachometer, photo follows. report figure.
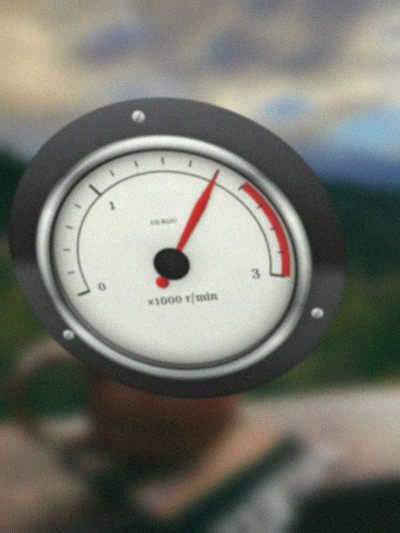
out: 2000 rpm
